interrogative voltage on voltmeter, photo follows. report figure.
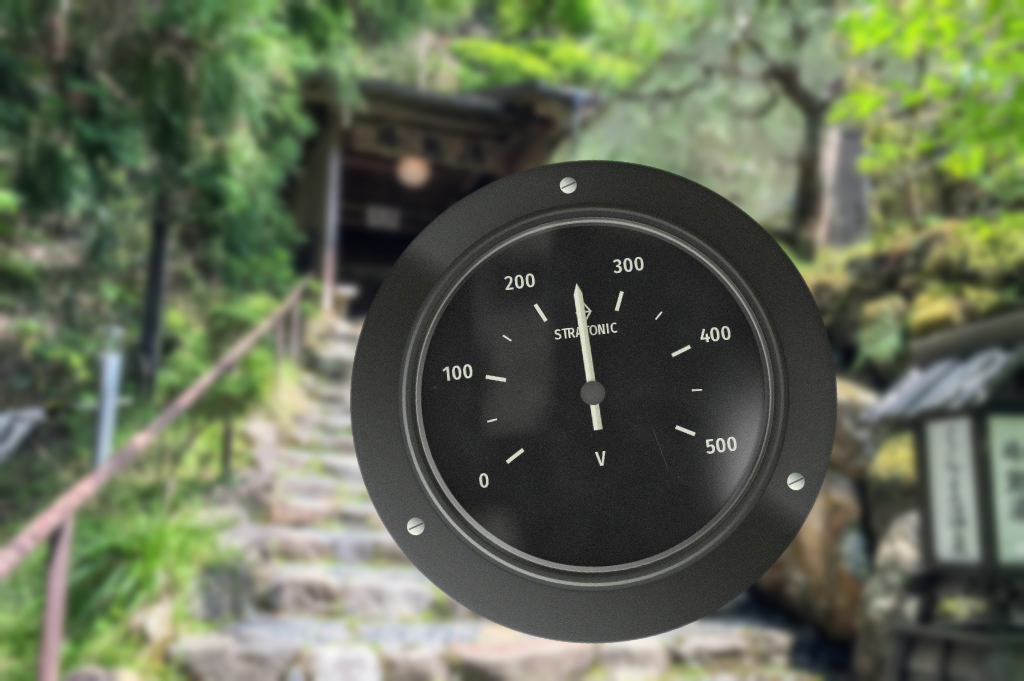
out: 250 V
